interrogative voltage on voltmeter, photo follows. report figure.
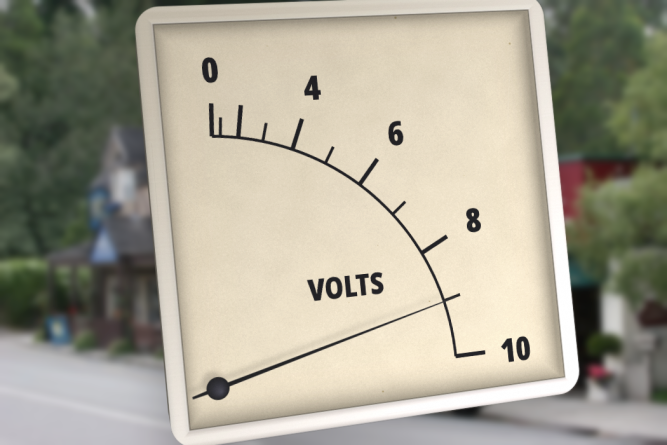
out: 9 V
